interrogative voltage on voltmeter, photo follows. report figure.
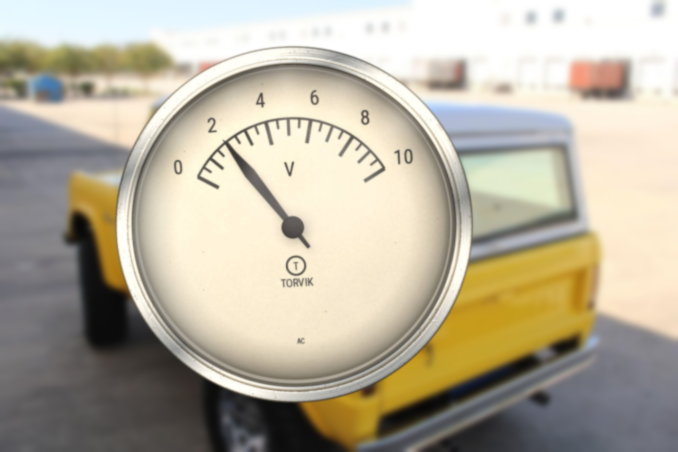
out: 2 V
